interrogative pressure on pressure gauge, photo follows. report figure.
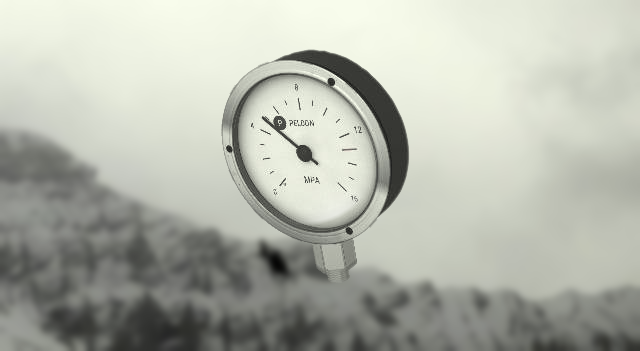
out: 5 MPa
